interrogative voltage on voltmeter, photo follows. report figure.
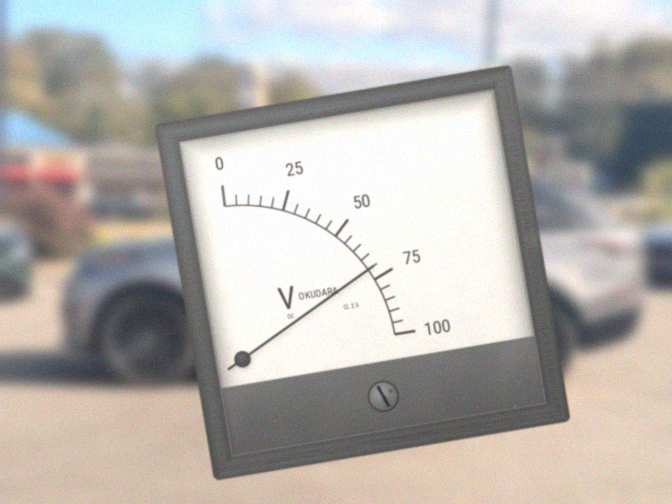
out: 70 V
